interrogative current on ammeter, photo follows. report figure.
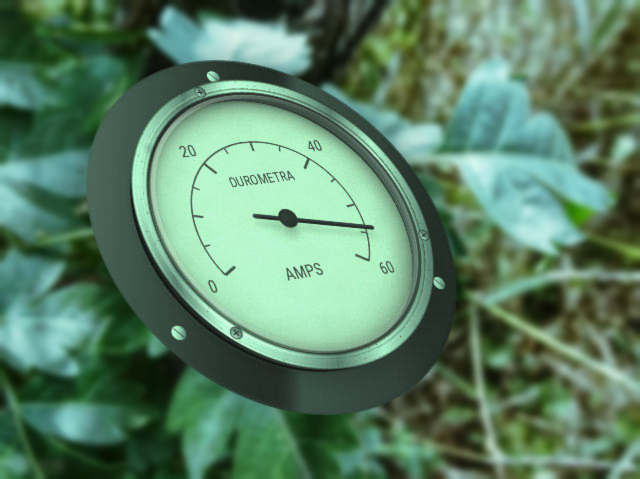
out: 55 A
